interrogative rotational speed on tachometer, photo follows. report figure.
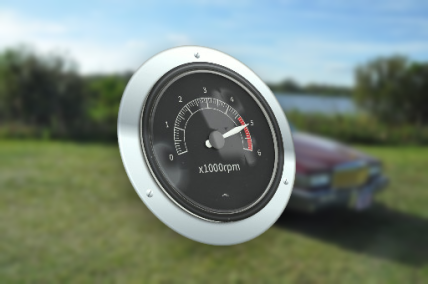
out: 5000 rpm
